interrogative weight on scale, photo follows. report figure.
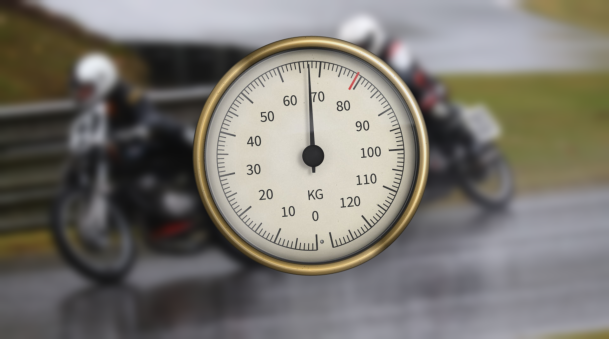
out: 67 kg
